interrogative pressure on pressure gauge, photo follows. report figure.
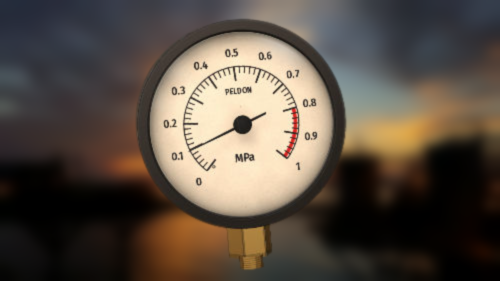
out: 0.1 MPa
